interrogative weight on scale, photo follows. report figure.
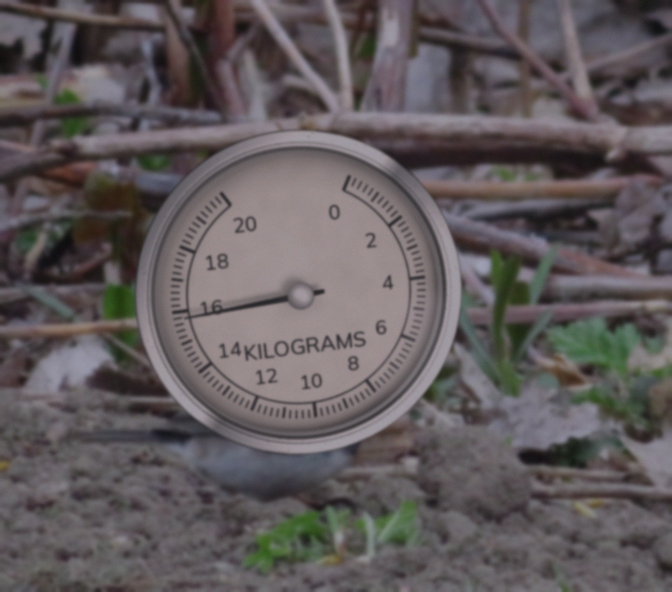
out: 15.8 kg
